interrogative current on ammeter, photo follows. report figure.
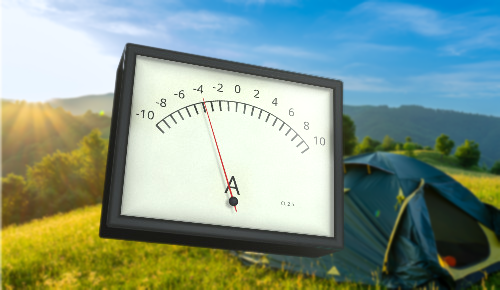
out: -4 A
